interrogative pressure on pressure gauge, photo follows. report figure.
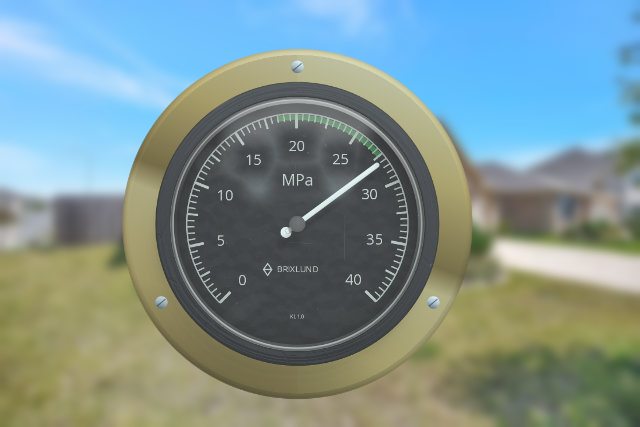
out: 28 MPa
